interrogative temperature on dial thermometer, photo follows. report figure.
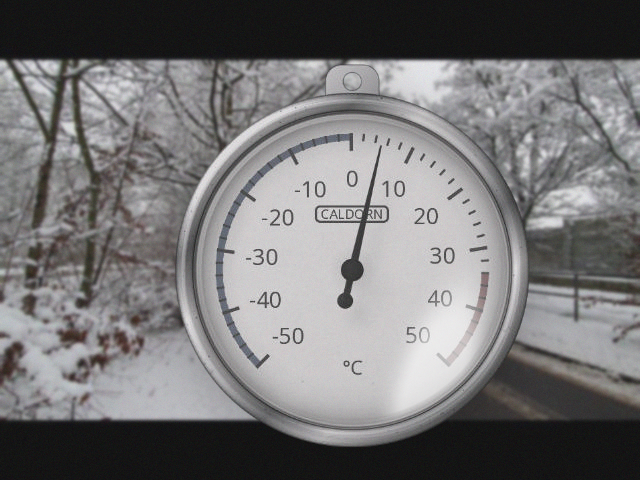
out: 5 °C
